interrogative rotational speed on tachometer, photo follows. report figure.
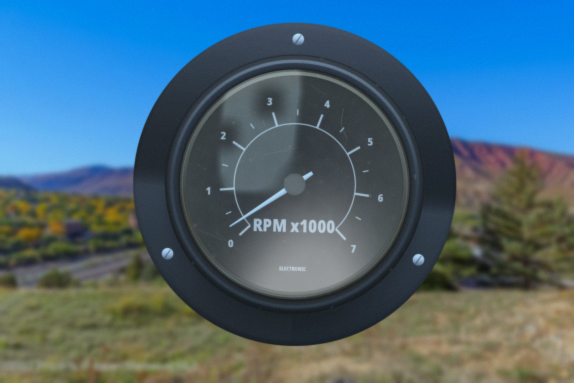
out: 250 rpm
